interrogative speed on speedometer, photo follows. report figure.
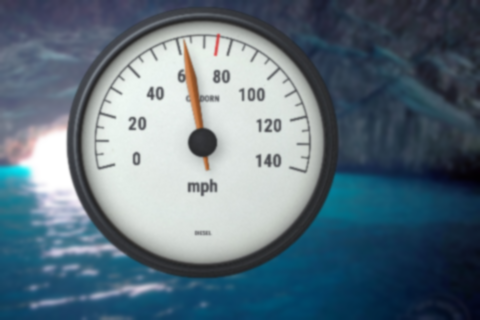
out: 62.5 mph
